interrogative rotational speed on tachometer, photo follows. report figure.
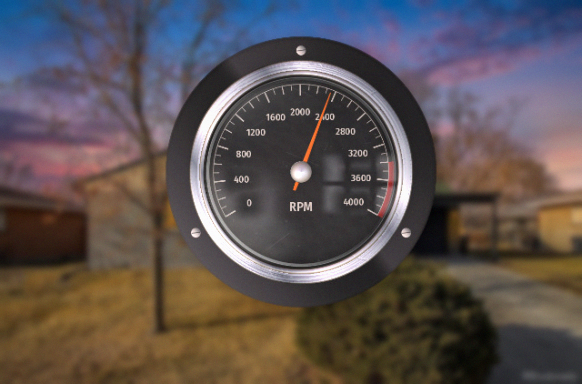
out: 2350 rpm
